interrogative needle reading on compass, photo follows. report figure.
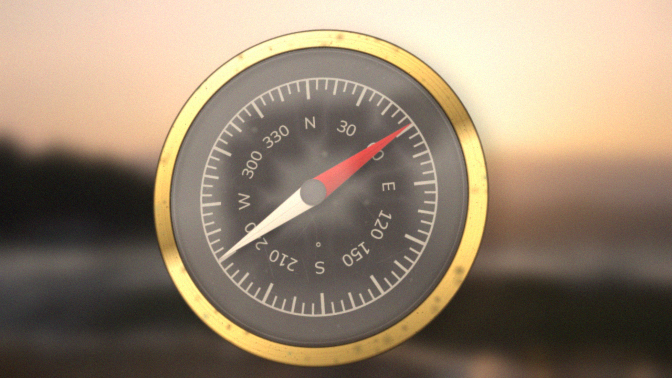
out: 60 °
